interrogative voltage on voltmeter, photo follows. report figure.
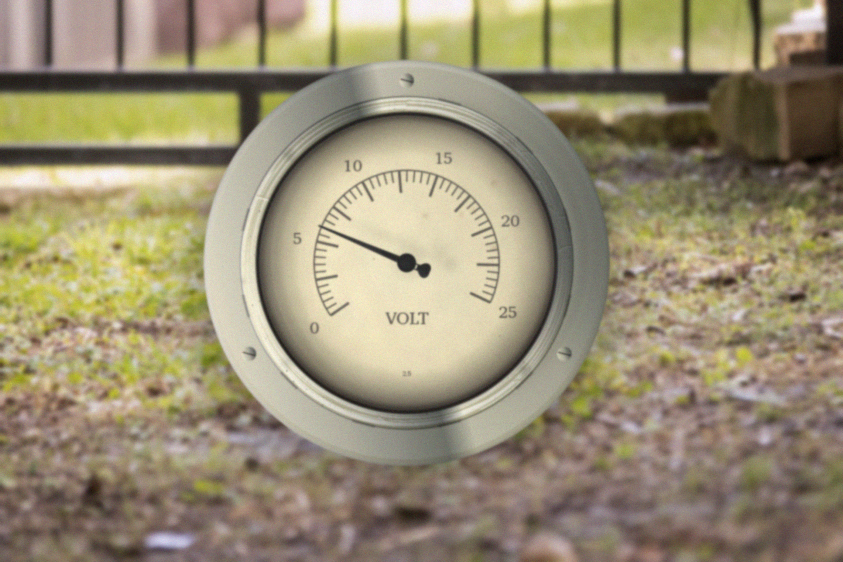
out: 6 V
